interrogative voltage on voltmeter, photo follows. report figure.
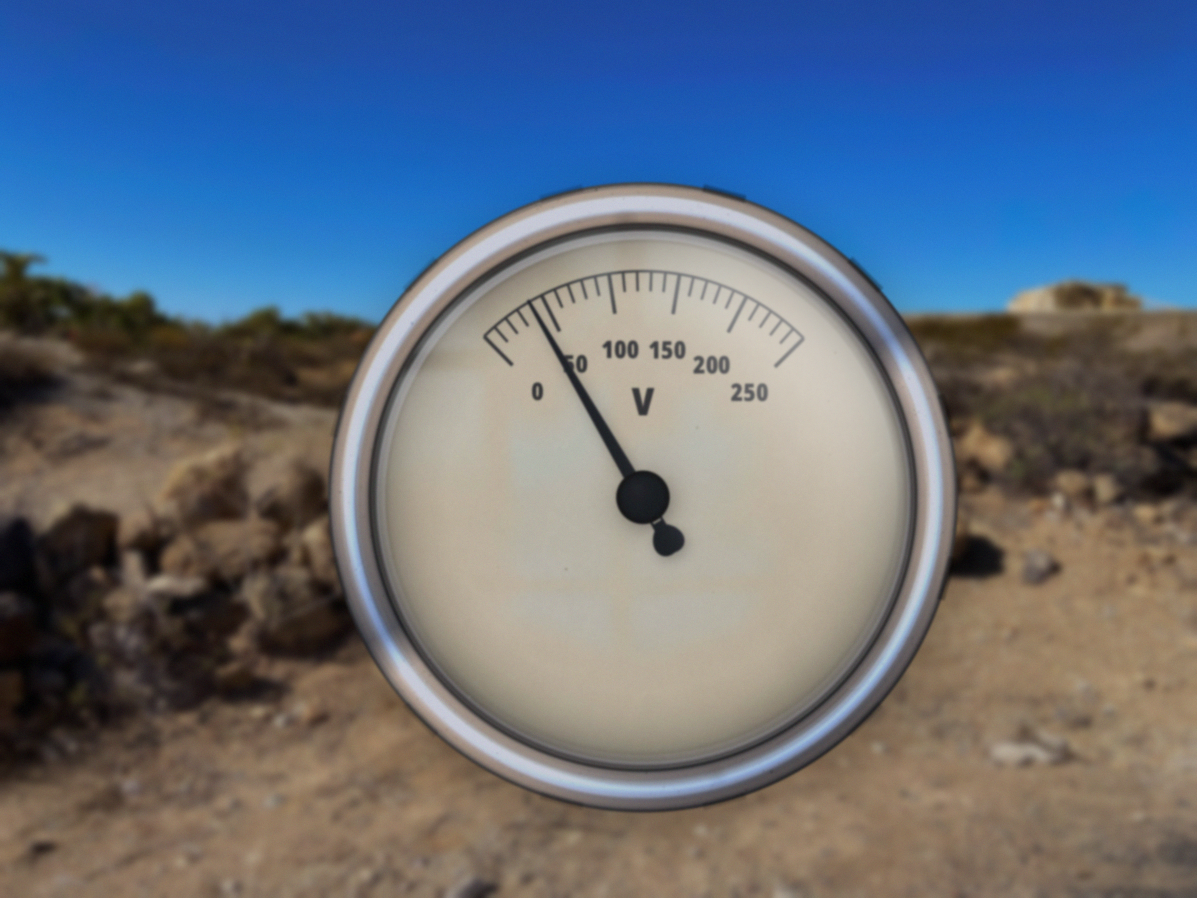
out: 40 V
